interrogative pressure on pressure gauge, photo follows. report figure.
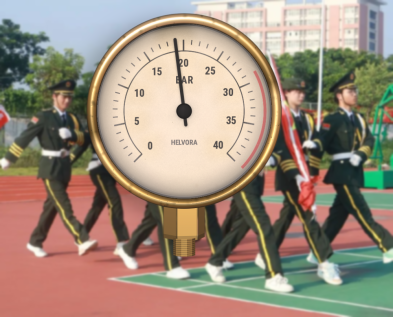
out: 19 bar
